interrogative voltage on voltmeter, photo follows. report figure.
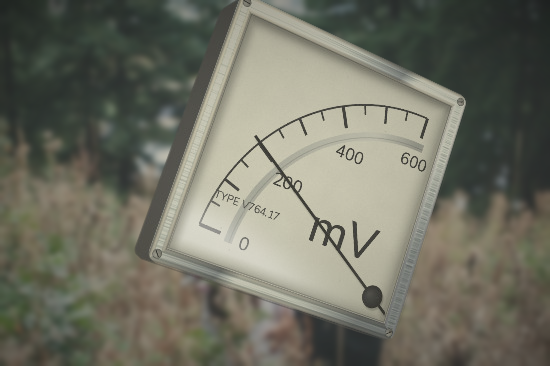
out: 200 mV
